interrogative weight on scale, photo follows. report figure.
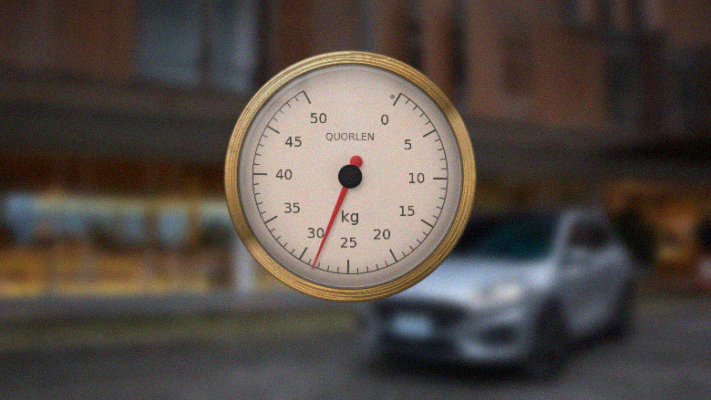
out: 28.5 kg
